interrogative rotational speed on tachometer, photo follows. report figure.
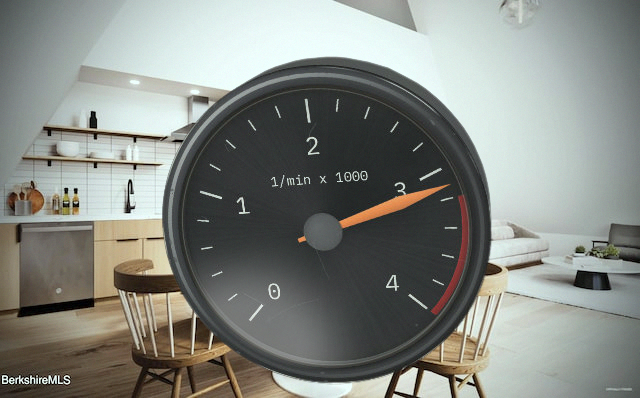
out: 3100 rpm
